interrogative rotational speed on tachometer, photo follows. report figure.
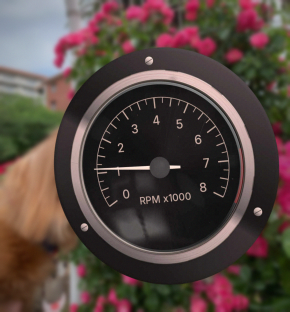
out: 1125 rpm
